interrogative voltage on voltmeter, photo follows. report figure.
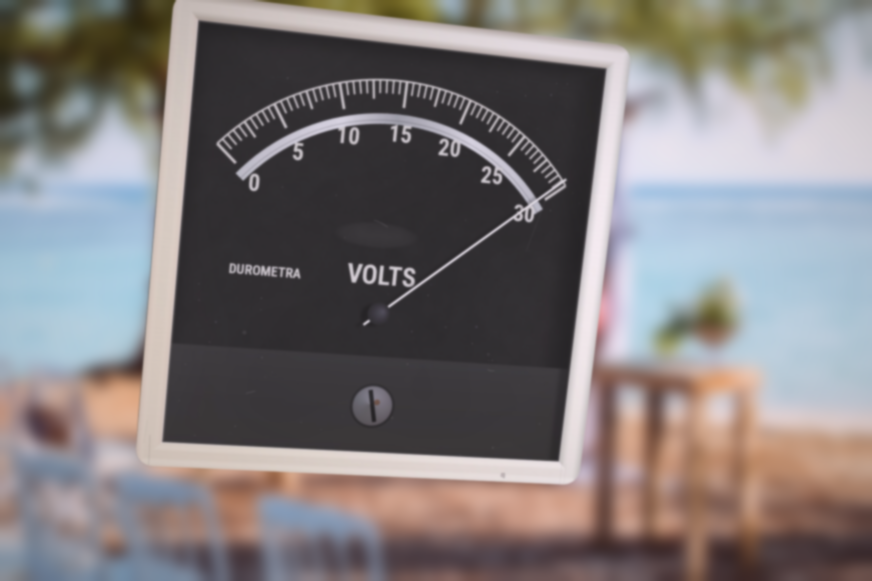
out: 29.5 V
